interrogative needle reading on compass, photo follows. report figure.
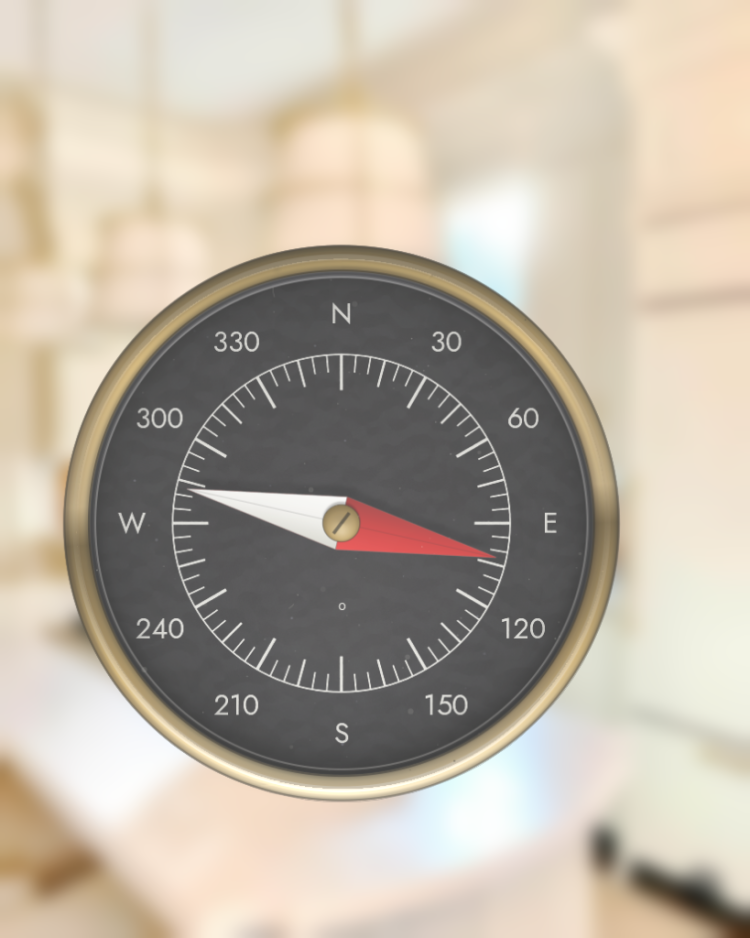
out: 102.5 °
